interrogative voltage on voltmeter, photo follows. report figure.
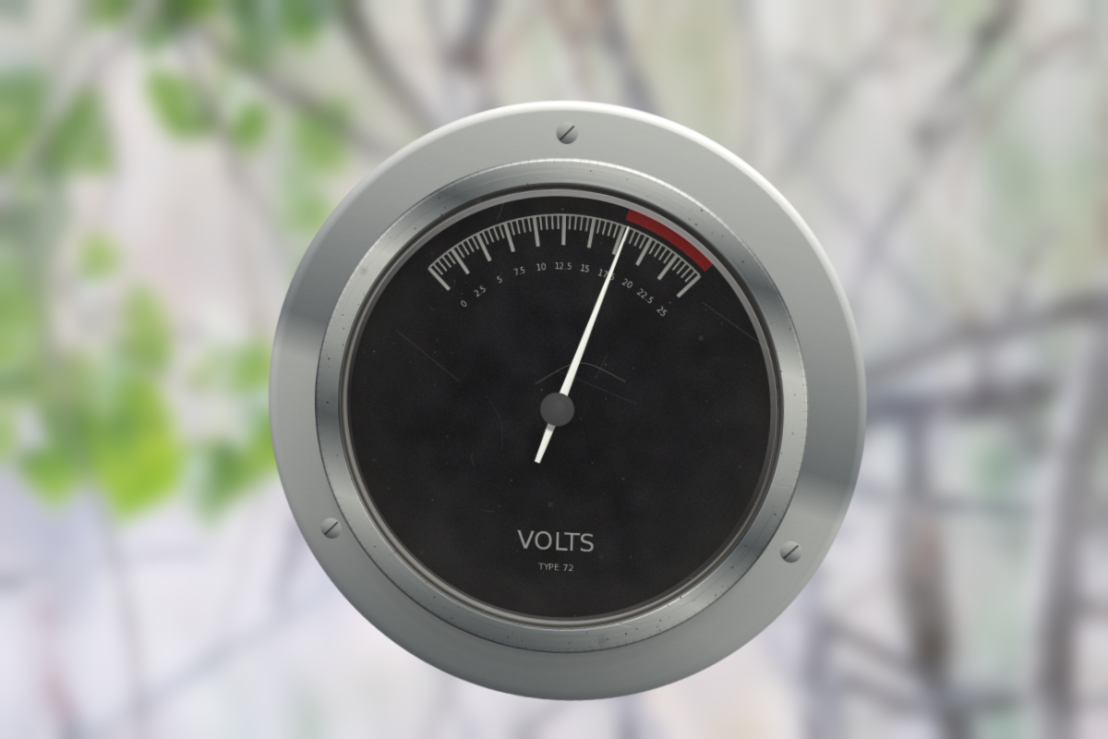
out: 18 V
